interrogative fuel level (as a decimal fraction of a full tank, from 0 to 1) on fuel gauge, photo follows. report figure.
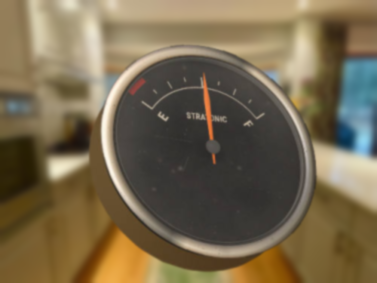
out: 0.5
